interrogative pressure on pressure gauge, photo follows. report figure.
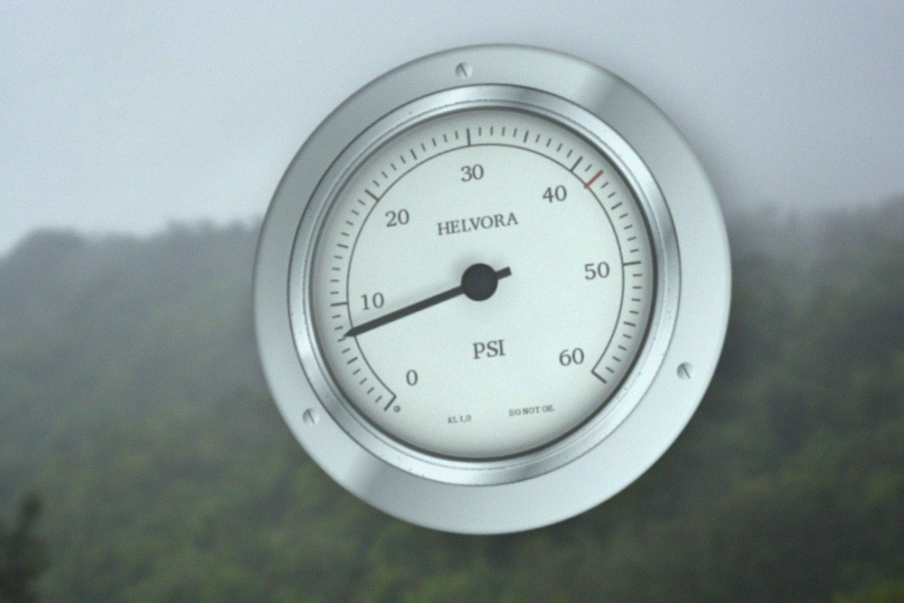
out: 7 psi
